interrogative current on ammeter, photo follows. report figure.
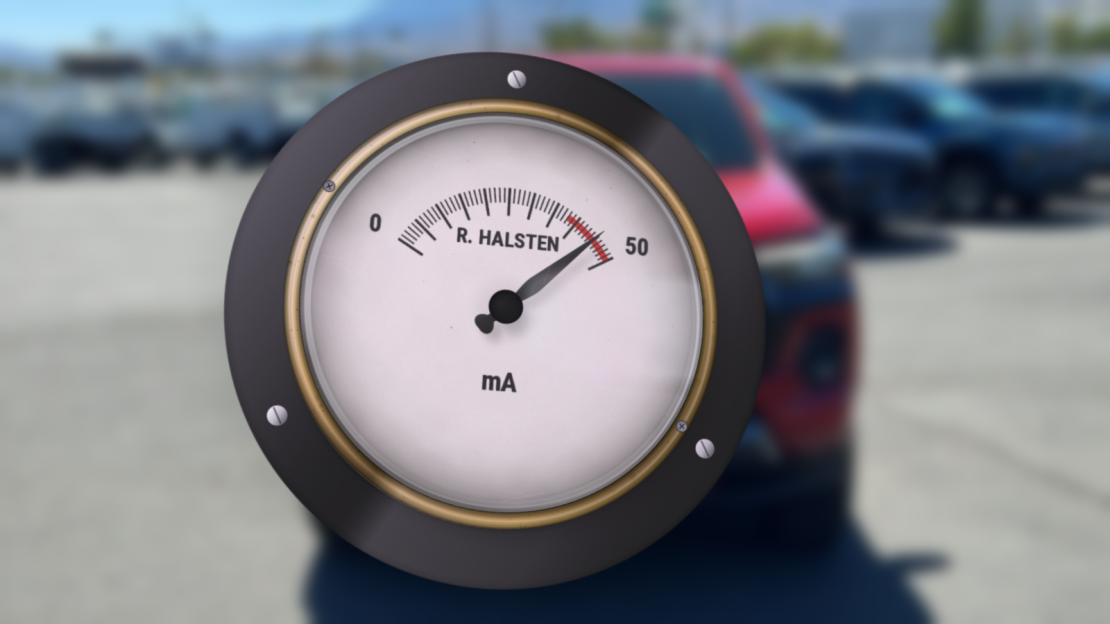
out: 45 mA
